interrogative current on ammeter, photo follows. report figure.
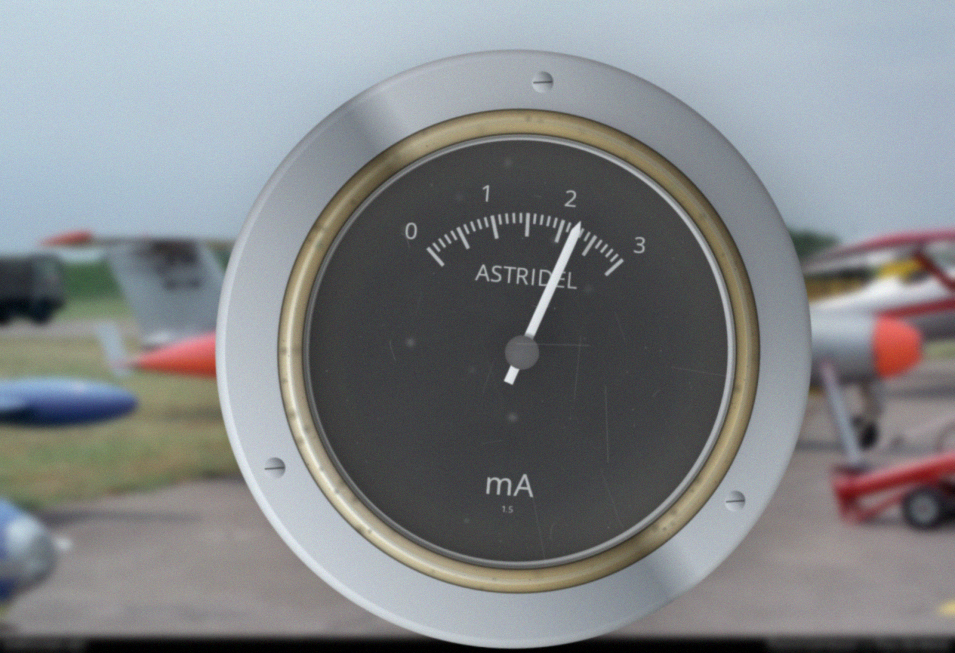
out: 2.2 mA
